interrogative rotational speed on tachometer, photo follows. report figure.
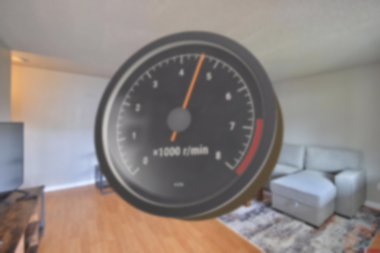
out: 4600 rpm
